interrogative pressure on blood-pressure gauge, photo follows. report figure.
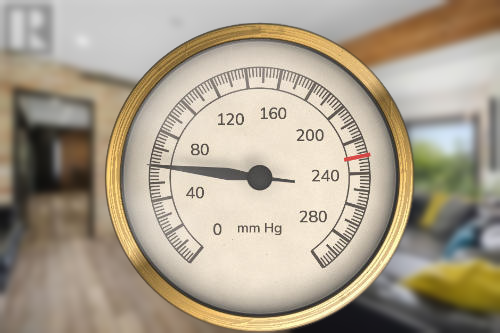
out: 60 mmHg
